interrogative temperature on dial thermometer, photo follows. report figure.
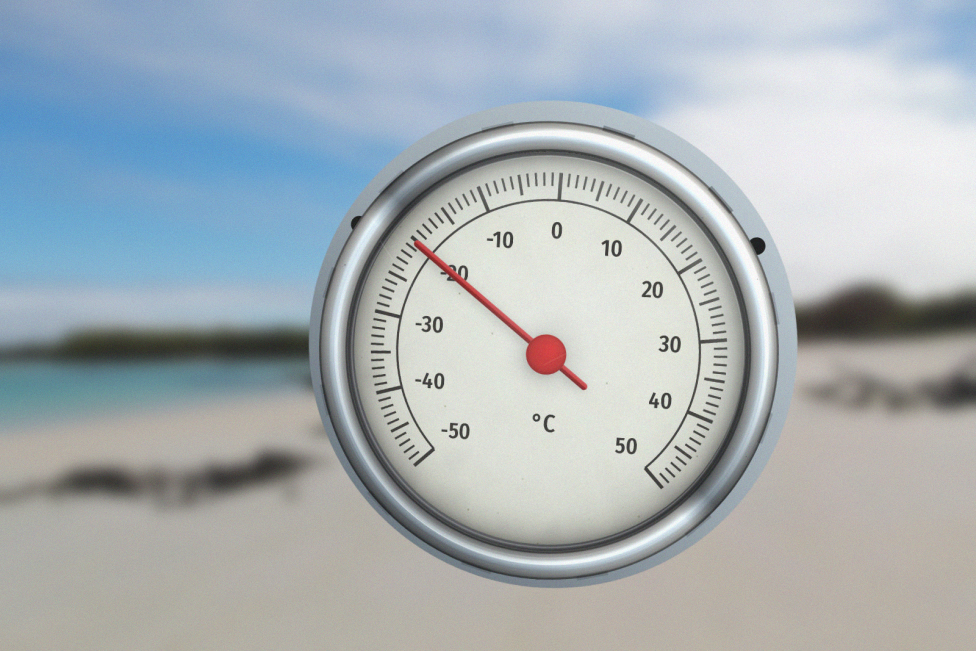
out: -20 °C
